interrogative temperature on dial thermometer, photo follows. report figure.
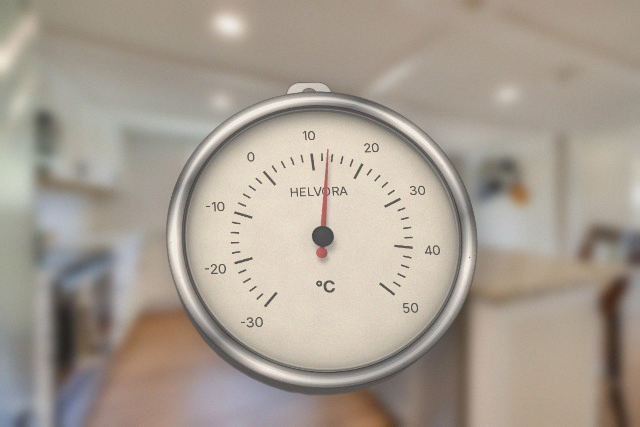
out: 13 °C
